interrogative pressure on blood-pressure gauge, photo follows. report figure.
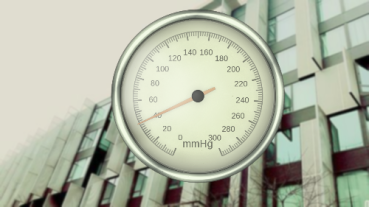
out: 40 mmHg
